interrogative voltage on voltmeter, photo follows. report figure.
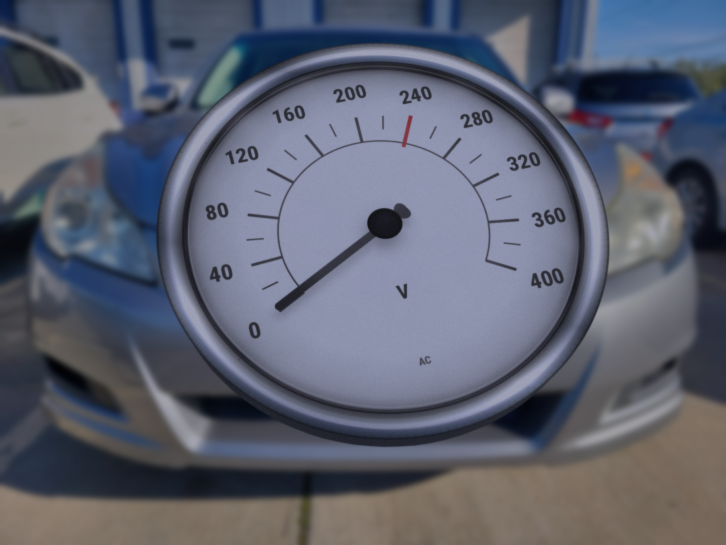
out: 0 V
